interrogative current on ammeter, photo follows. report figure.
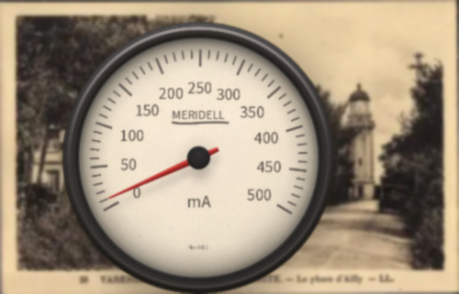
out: 10 mA
